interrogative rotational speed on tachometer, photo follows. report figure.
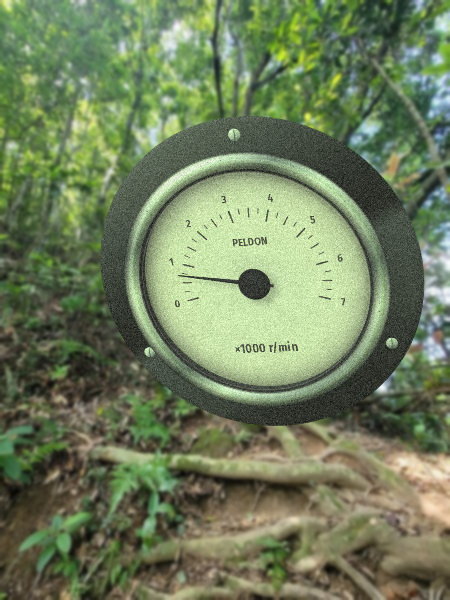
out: 750 rpm
